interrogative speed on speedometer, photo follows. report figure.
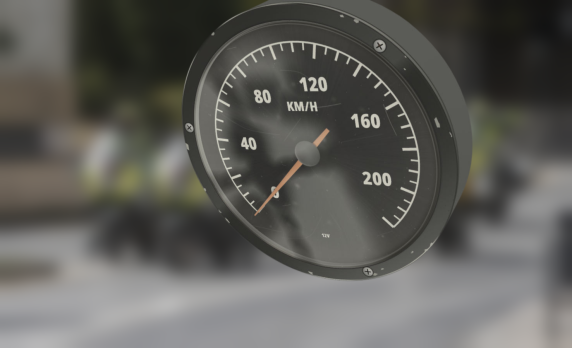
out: 0 km/h
